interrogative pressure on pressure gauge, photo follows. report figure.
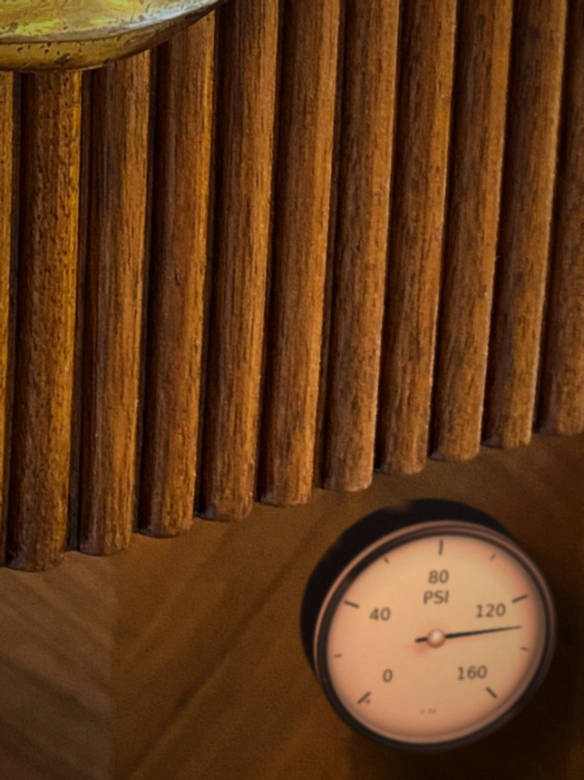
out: 130 psi
